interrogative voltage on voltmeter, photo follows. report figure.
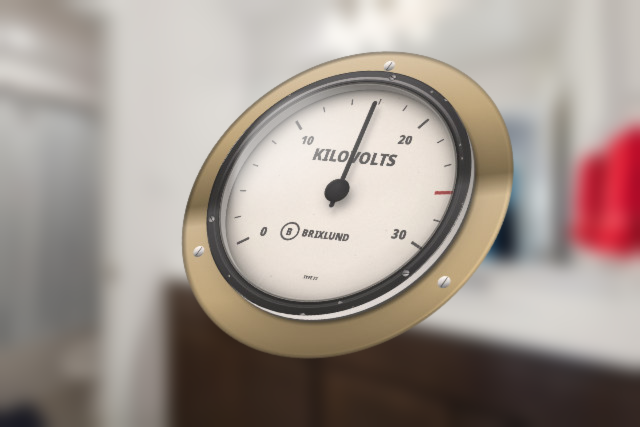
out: 16 kV
